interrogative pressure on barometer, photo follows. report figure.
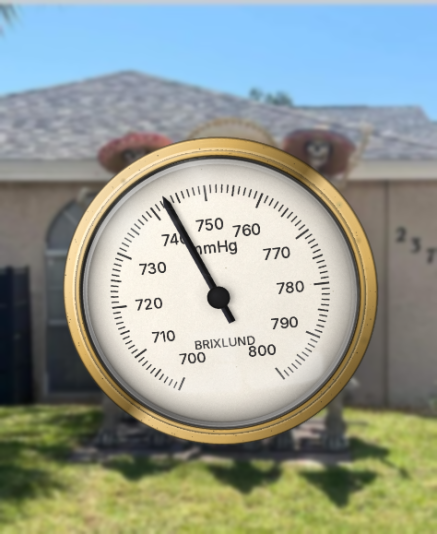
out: 743 mmHg
